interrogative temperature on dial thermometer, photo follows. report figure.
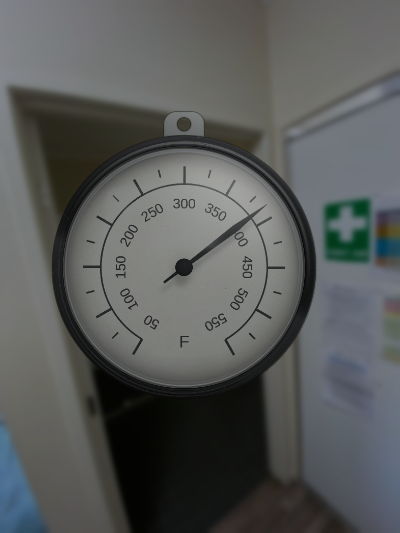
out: 387.5 °F
